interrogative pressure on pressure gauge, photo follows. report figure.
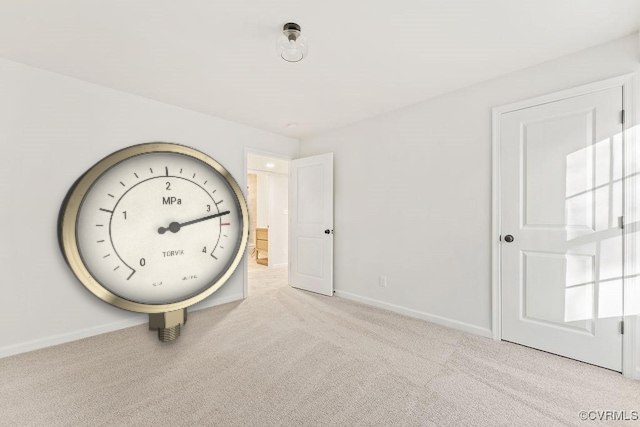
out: 3.2 MPa
